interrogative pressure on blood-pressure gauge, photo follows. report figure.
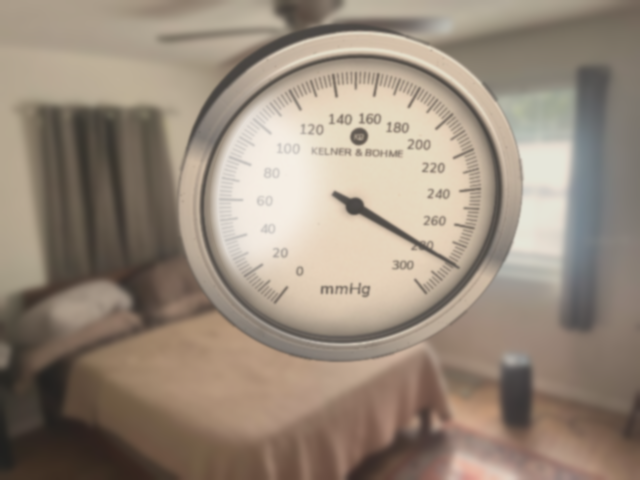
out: 280 mmHg
